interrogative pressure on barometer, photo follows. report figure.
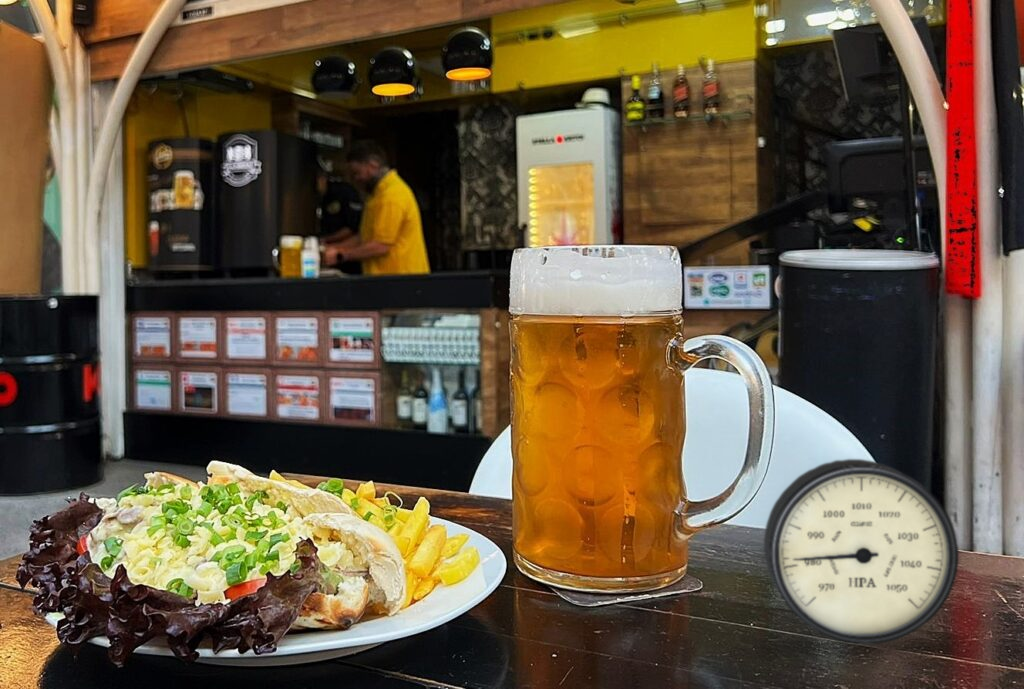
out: 982 hPa
